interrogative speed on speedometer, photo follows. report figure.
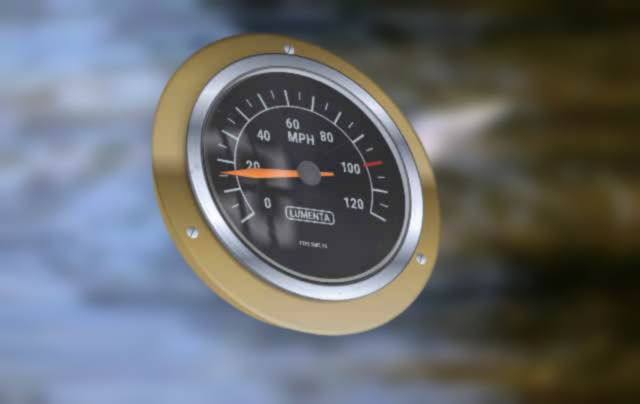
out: 15 mph
